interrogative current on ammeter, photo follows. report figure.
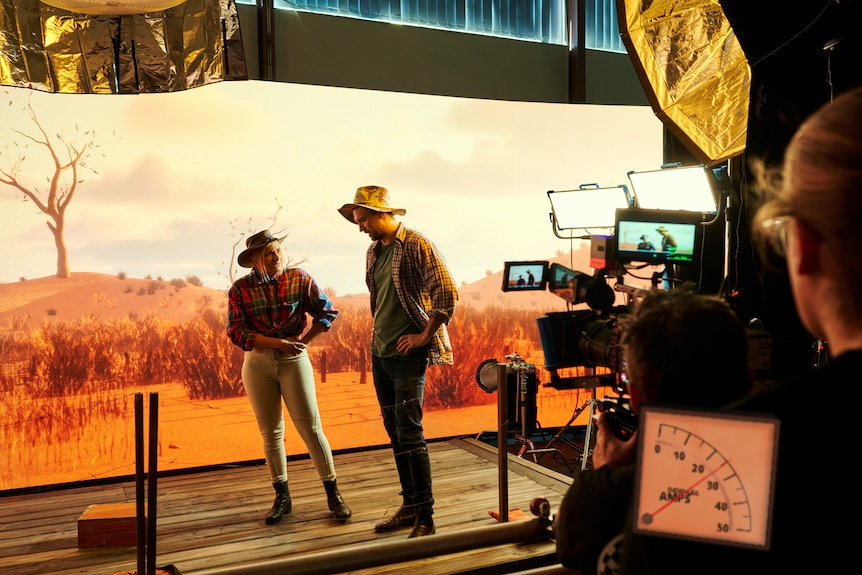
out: 25 A
